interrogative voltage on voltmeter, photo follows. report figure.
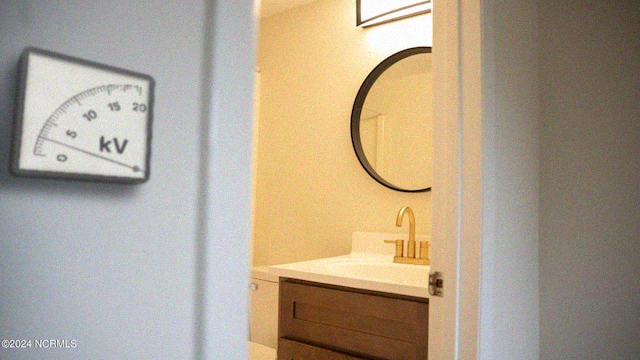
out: 2.5 kV
